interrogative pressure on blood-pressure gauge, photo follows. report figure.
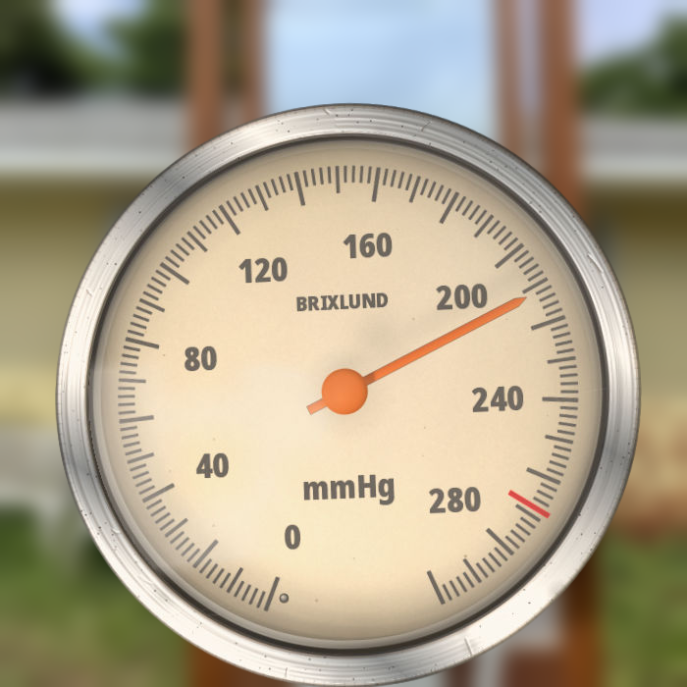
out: 212 mmHg
